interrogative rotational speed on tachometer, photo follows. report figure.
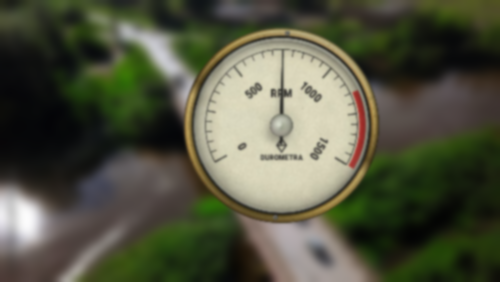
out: 750 rpm
